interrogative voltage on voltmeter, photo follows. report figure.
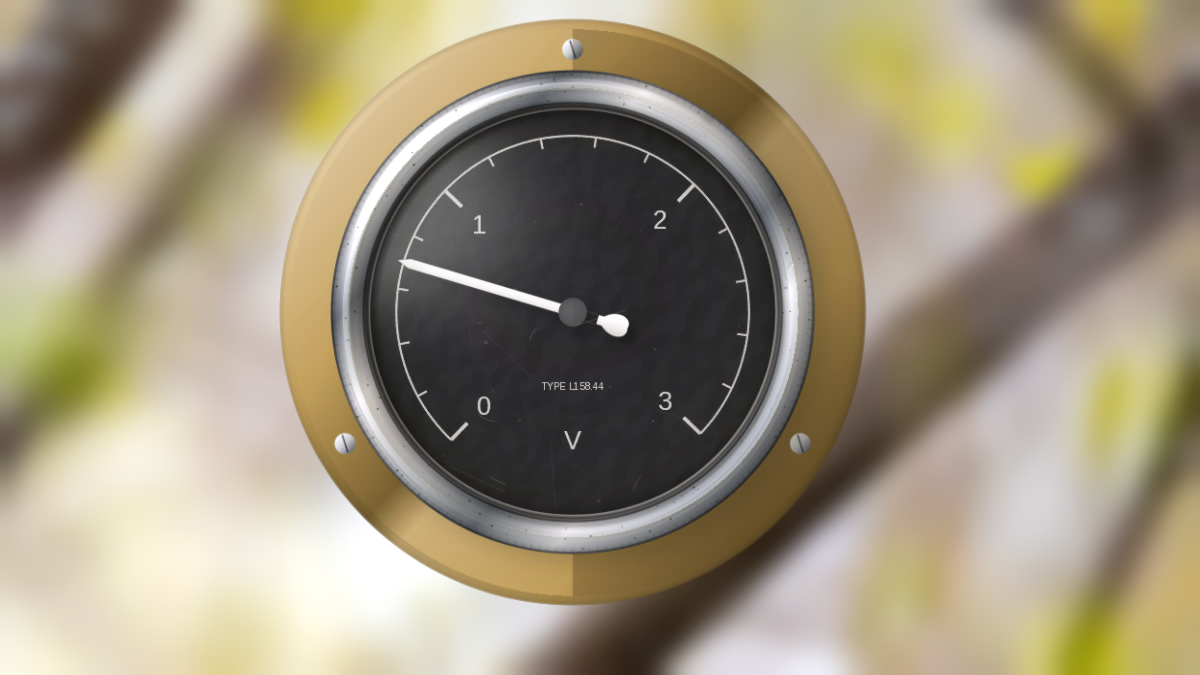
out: 0.7 V
